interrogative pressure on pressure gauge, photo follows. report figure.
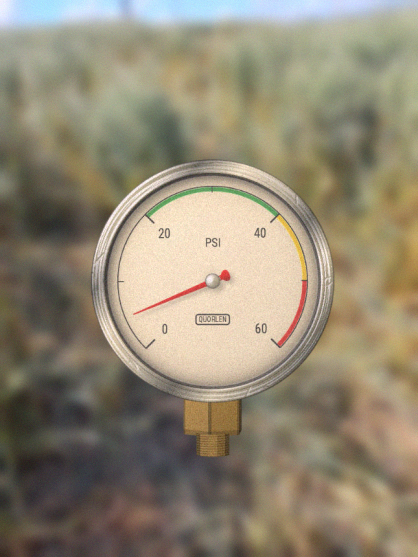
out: 5 psi
